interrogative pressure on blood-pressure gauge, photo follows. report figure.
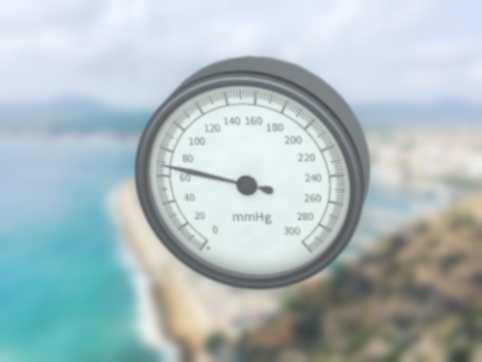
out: 70 mmHg
